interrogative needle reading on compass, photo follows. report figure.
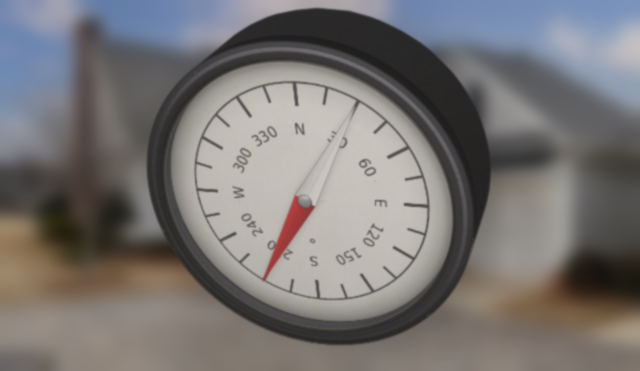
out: 210 °
